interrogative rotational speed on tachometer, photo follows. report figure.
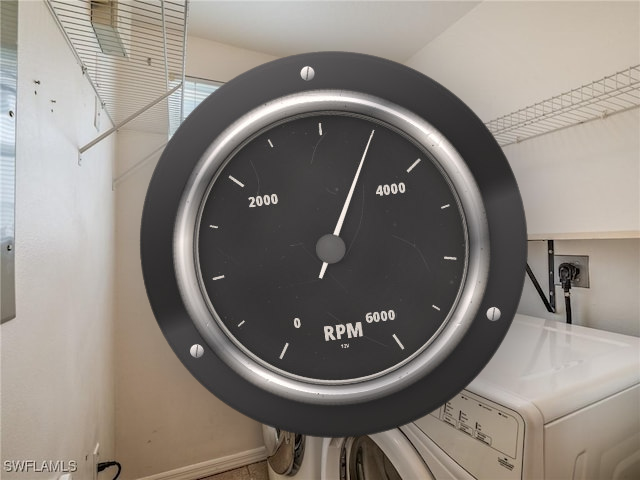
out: 3500 rpm
